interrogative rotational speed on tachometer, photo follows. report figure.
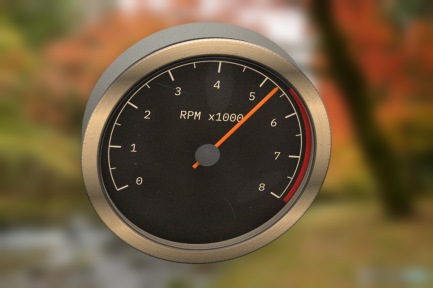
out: 5250 rpm
